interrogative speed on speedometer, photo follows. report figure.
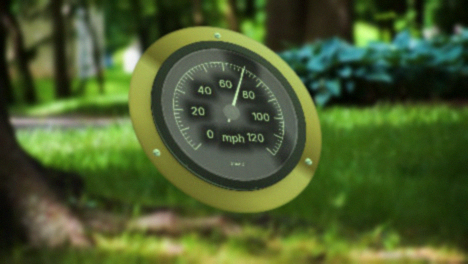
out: 70 mph
